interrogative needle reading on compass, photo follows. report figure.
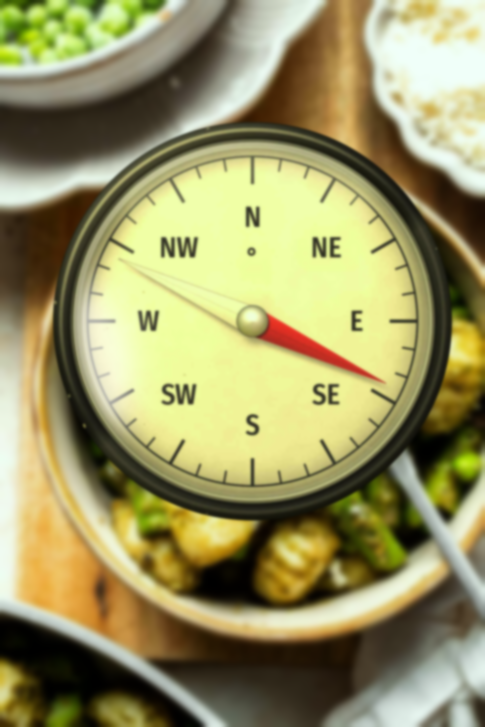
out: 115 °
